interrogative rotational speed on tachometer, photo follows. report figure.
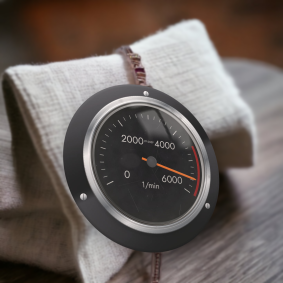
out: 5600 rpm
